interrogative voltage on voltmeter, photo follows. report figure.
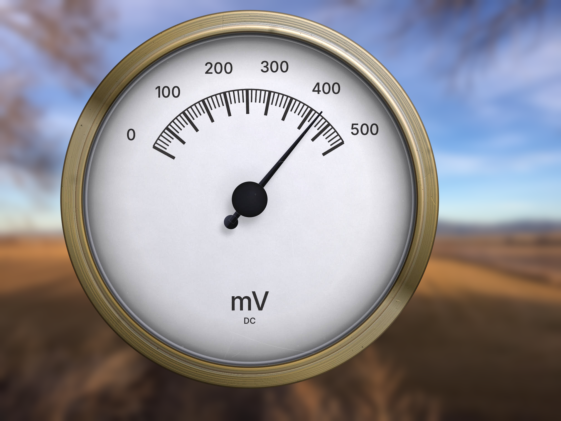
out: 420 mV
